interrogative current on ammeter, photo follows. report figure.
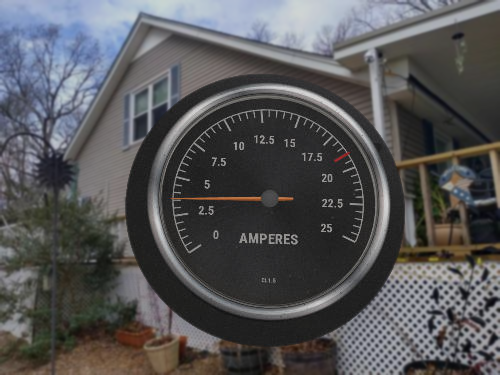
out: 3.5 A
